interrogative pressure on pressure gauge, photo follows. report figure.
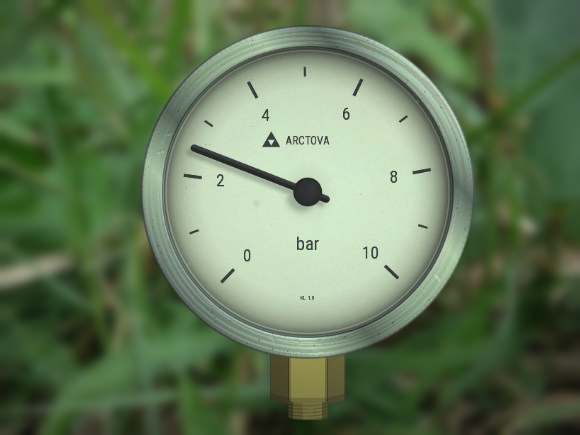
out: 2.5 bar
